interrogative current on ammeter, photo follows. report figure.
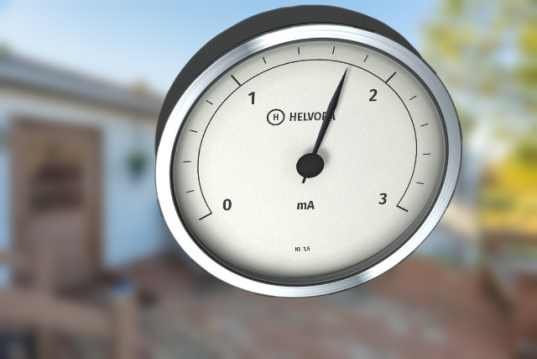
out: 1.7 mA
